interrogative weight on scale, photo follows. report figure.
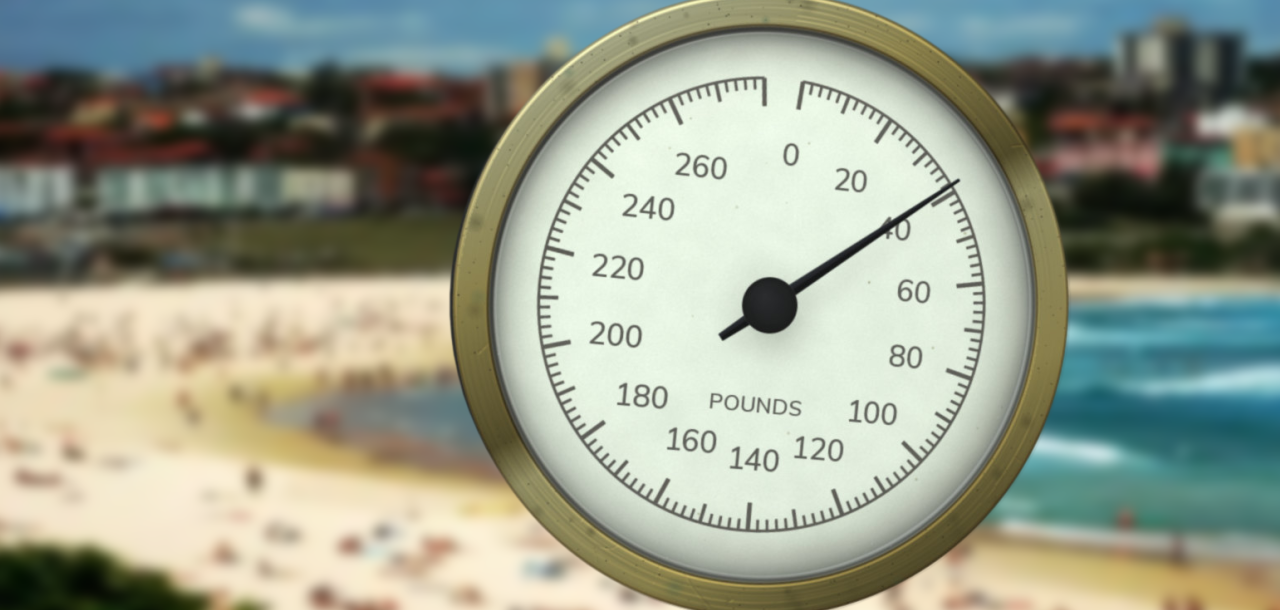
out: 38 lb
